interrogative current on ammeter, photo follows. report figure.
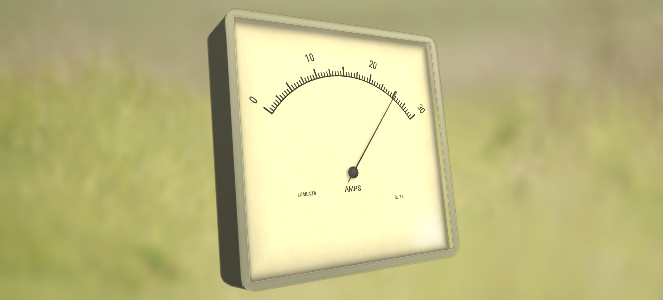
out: 25 A
